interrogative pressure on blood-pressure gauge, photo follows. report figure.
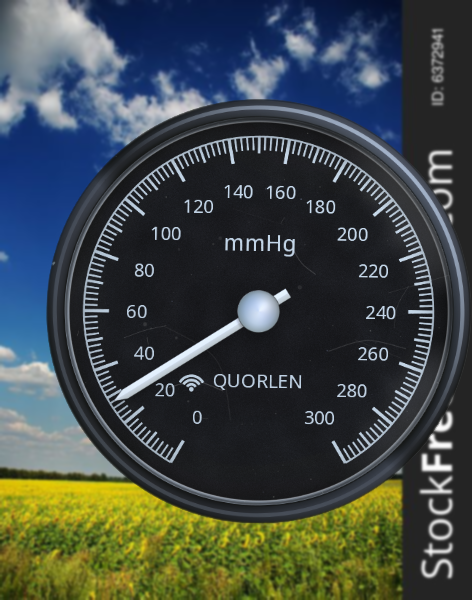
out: 28 mmHg
